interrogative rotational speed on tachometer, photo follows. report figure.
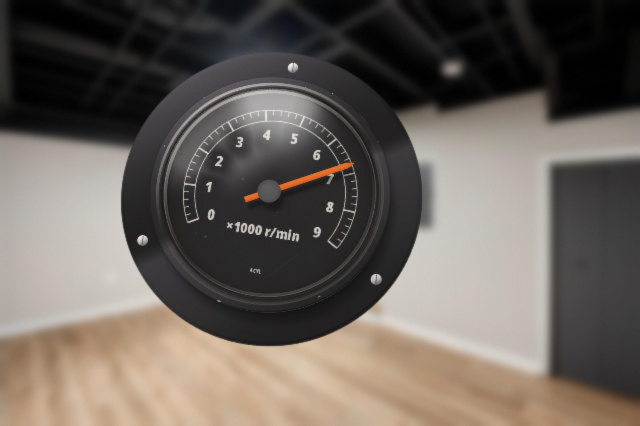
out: 6800 rpm
